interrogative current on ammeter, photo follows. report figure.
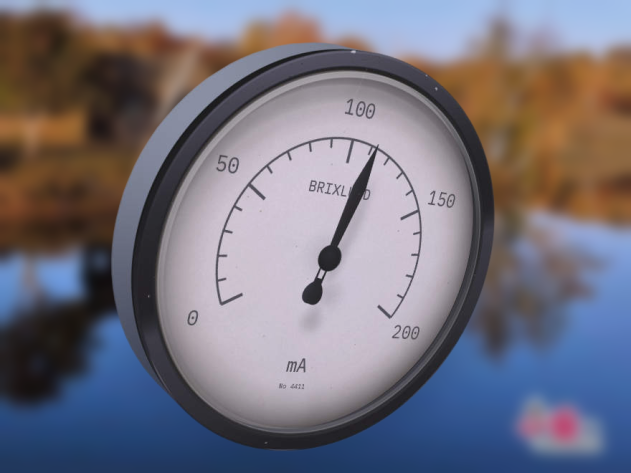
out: 110 mA
